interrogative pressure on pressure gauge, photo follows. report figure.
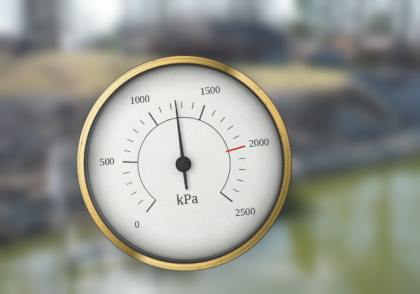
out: 1250 kPa
